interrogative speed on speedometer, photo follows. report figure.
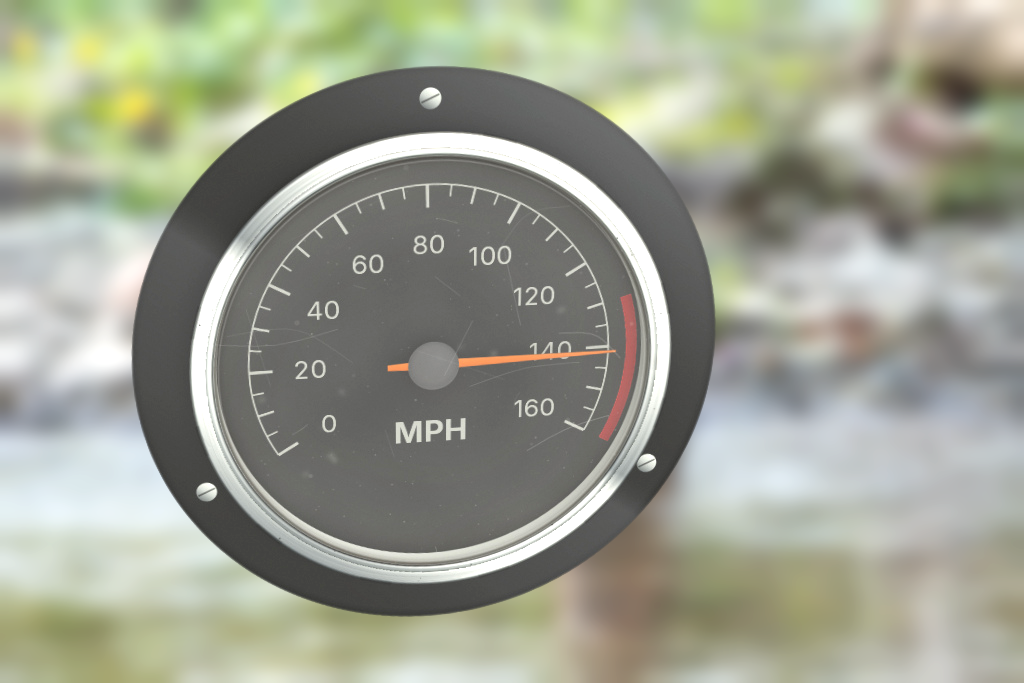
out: 140 mph
